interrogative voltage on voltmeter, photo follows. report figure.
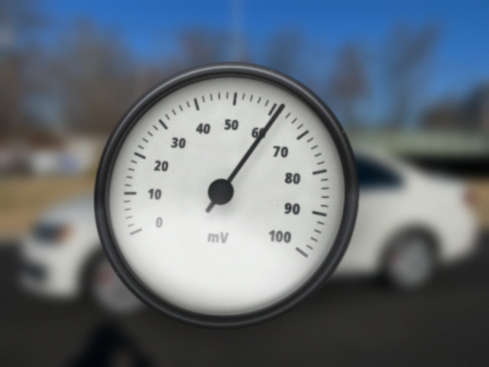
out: 62 mV
